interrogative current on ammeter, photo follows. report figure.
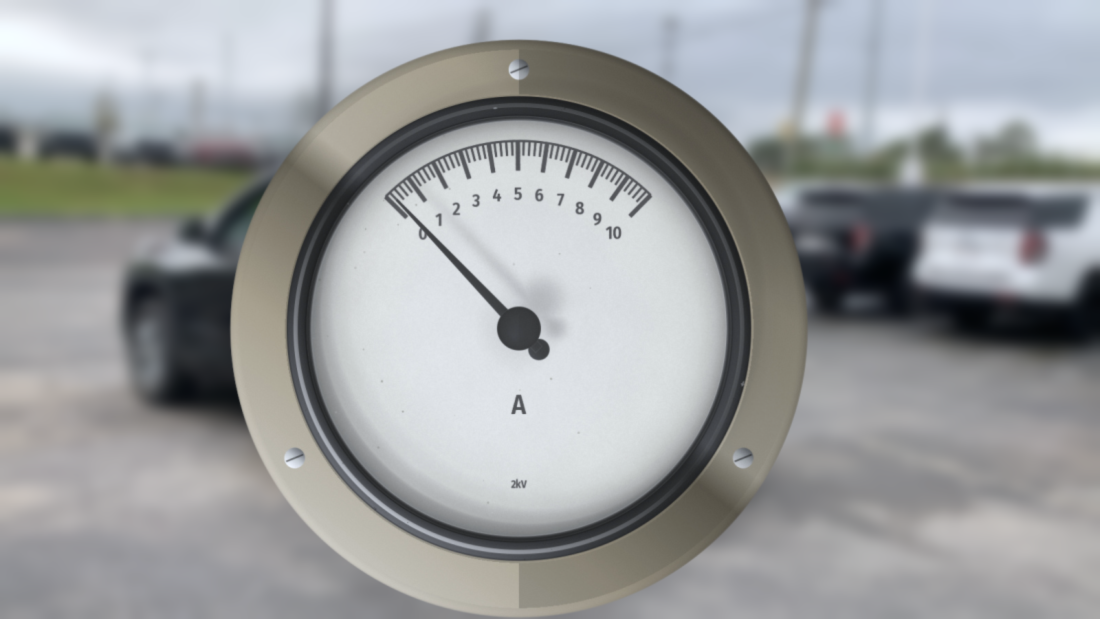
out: 0.2 A
